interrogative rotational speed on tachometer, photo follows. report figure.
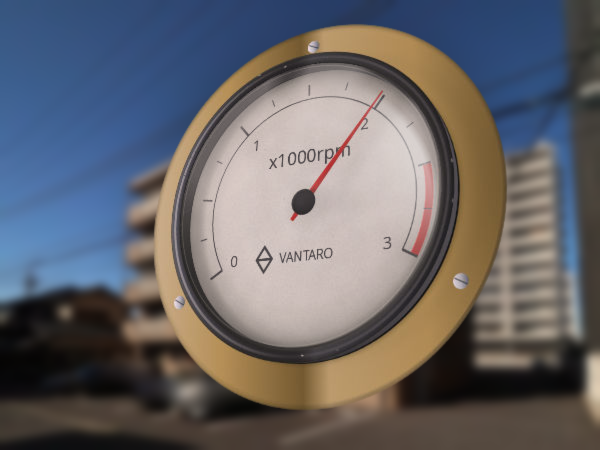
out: 2000 rpm
